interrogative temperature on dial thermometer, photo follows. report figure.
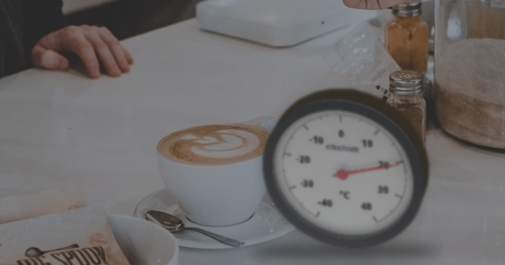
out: 20 °C
